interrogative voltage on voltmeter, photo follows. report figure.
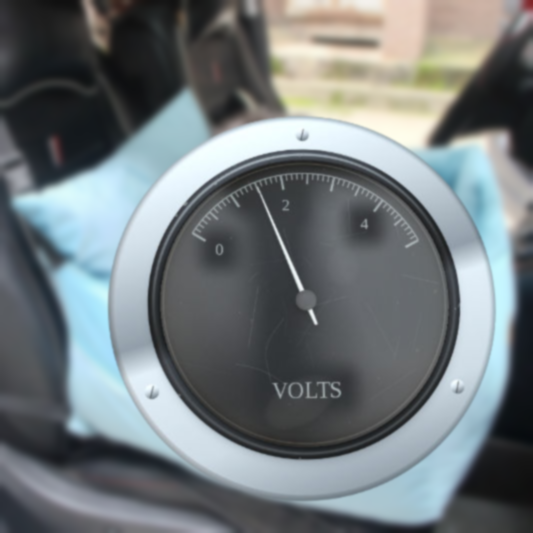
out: 1.5 V
